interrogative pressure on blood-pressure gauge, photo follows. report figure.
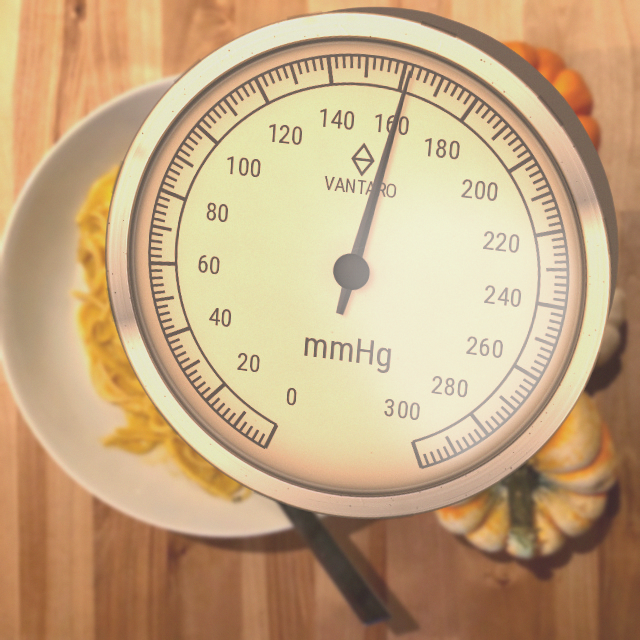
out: 162 mmHg
